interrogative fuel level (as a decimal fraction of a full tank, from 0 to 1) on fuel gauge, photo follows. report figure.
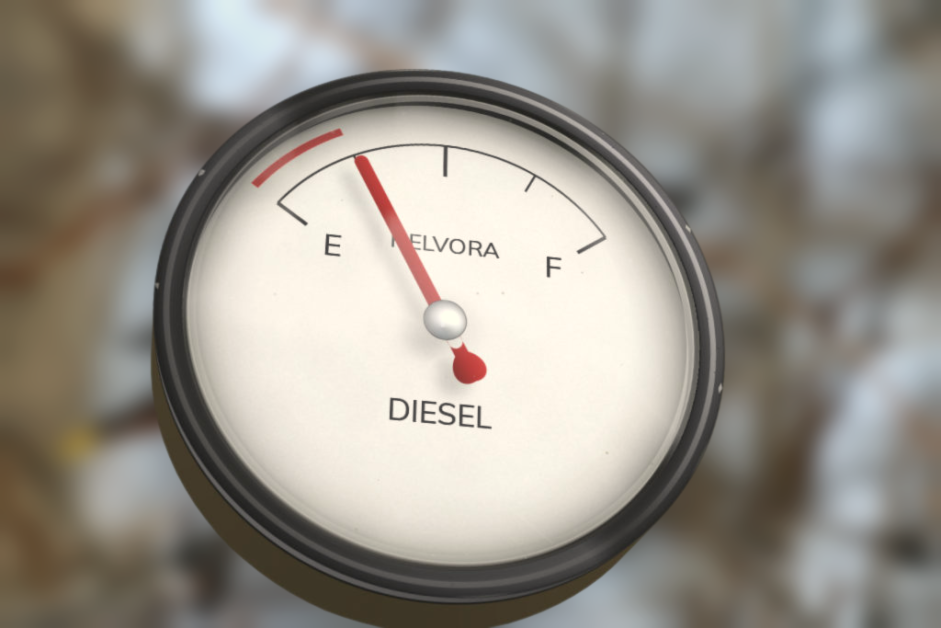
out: 0.25
